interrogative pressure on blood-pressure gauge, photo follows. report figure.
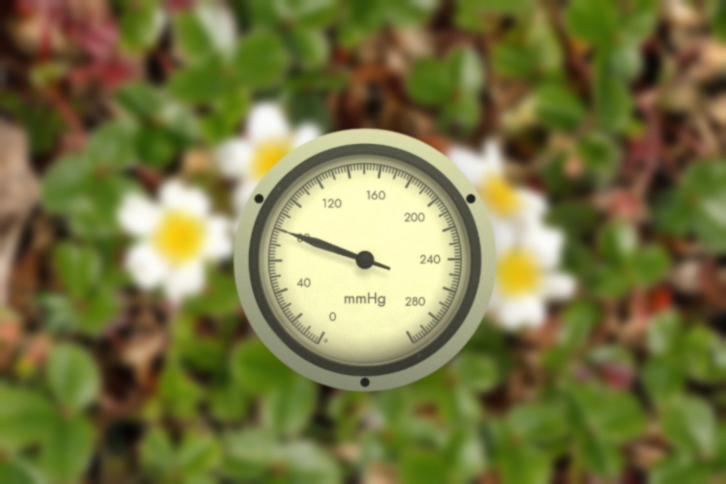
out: 80 mmHg
